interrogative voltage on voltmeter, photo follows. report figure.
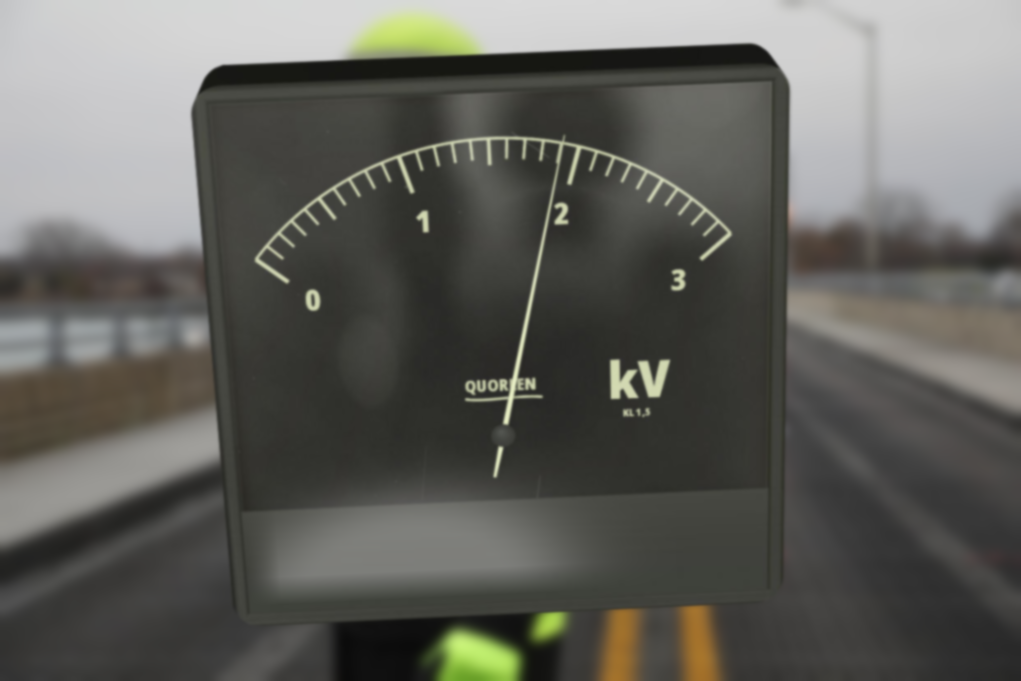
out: 1.9 kV
